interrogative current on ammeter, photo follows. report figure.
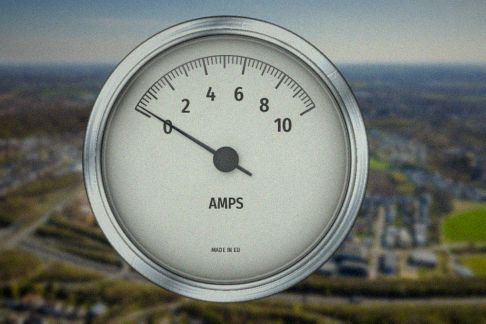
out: 0.2 A
